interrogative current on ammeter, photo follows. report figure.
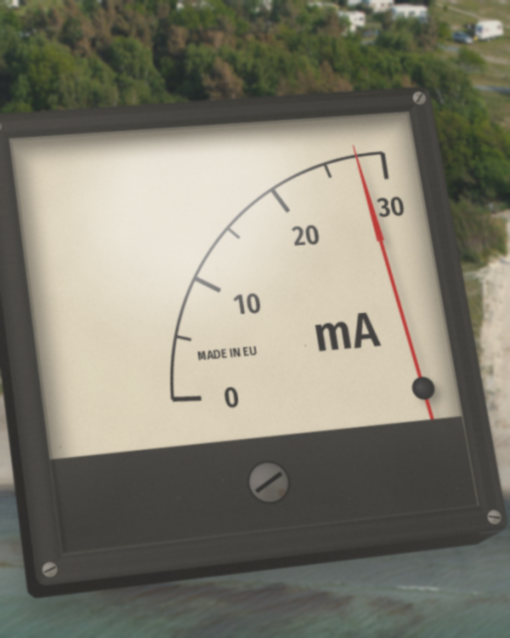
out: 27.5 mA
